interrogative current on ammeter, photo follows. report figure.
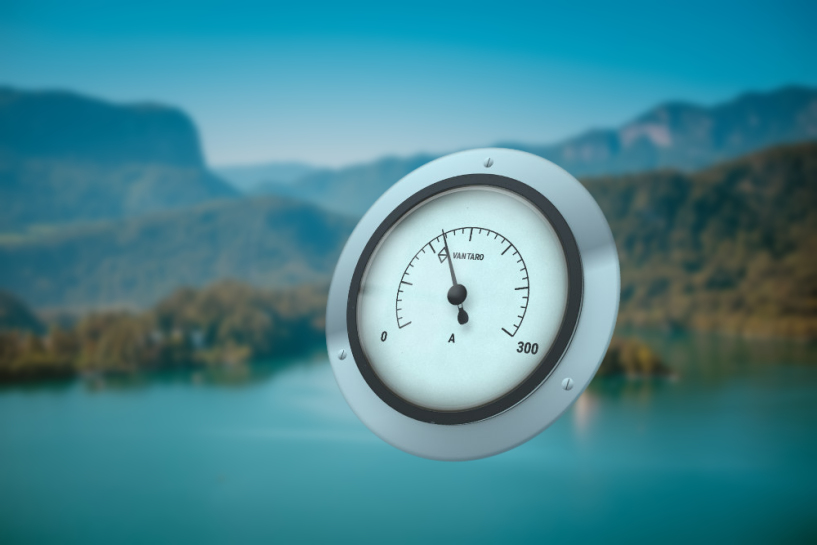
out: 120 A
